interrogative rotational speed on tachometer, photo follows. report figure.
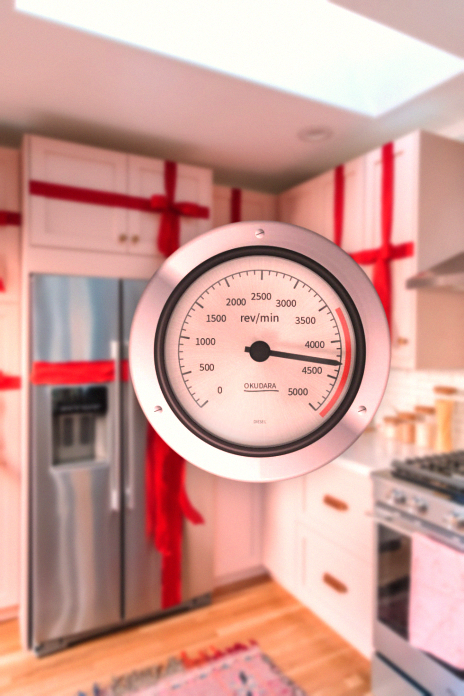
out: 4300 rpm
